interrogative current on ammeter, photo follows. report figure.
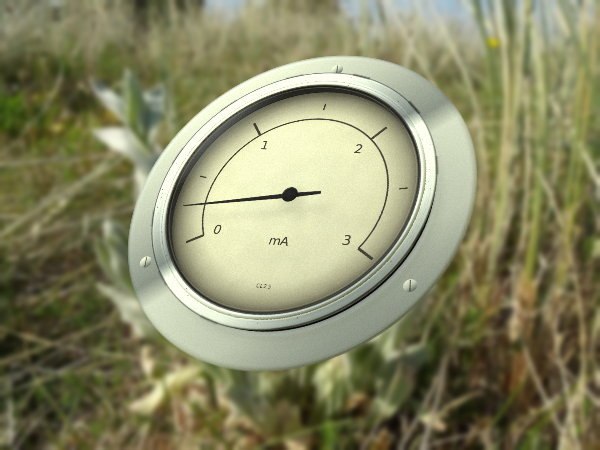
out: 0.25 mA
